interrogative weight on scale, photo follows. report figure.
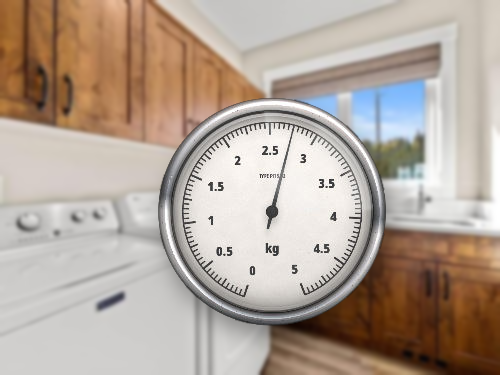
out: 2.75 kg
